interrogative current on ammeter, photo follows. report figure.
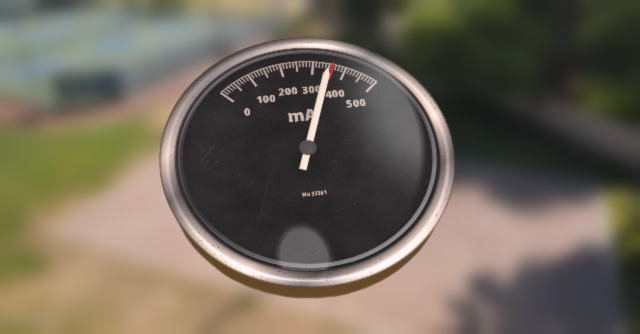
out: 350 mA
